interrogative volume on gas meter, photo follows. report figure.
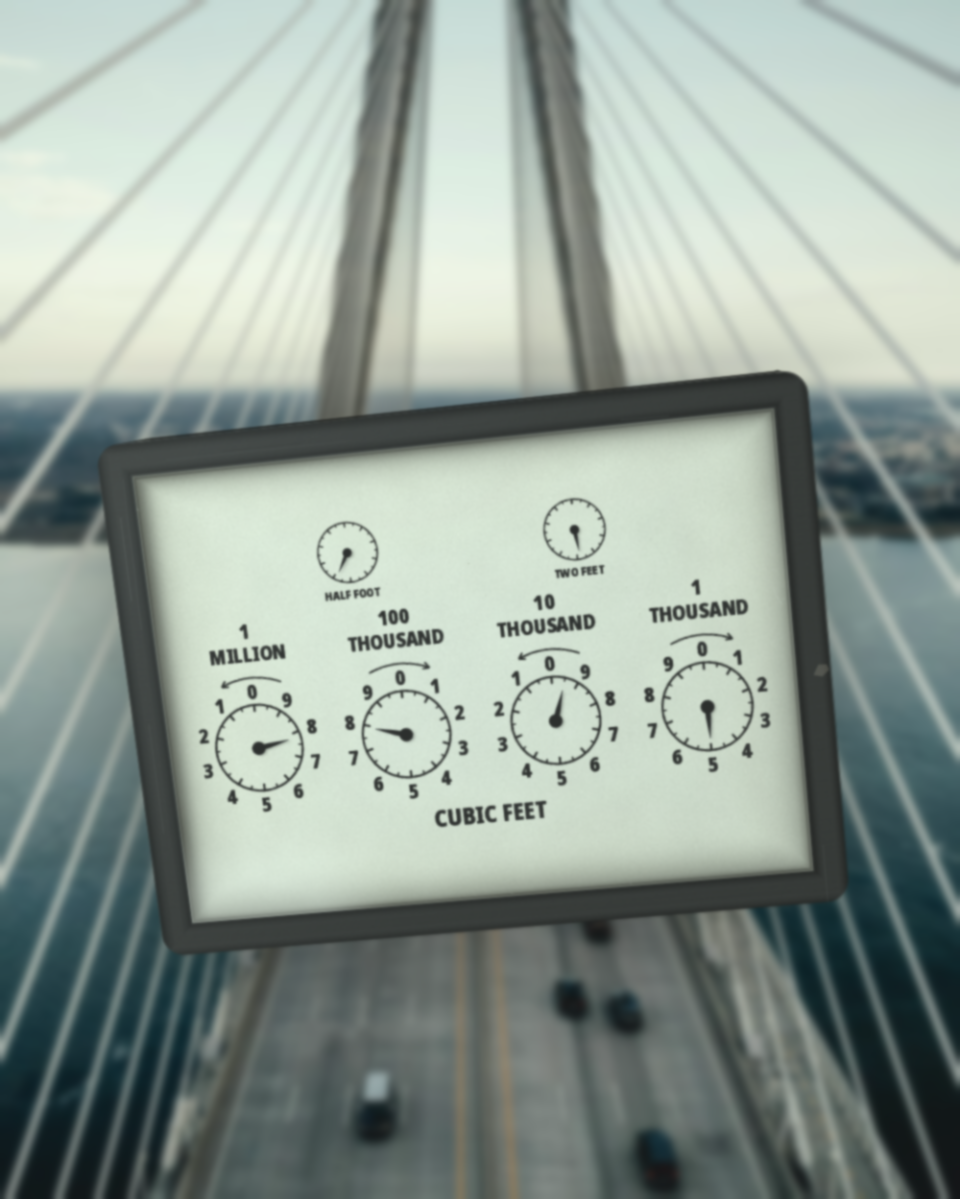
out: 779500 ft³
